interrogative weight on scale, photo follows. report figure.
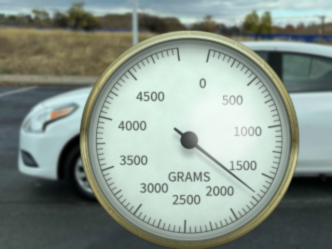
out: 1700 g
